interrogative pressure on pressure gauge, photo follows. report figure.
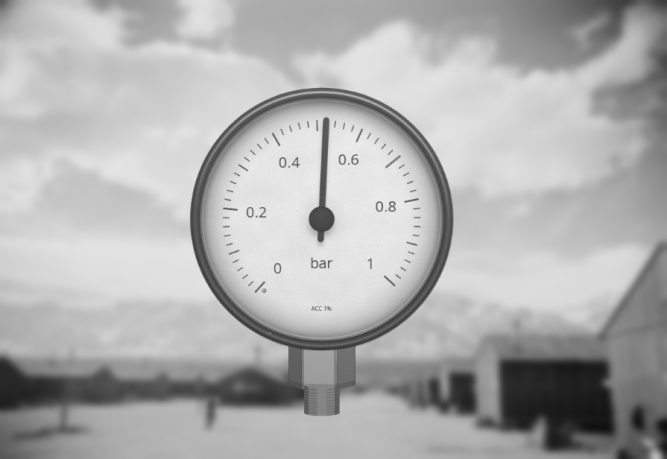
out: 0.52 bar
